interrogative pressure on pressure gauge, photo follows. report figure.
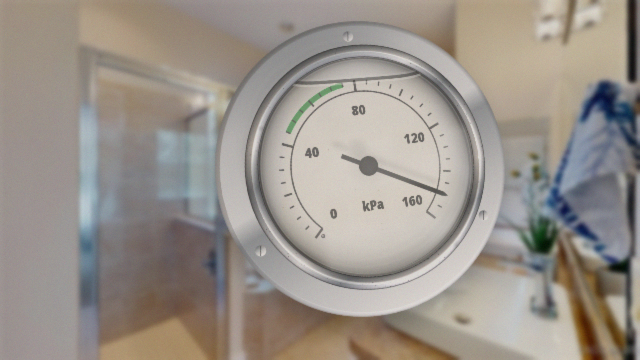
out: 150 kPa
